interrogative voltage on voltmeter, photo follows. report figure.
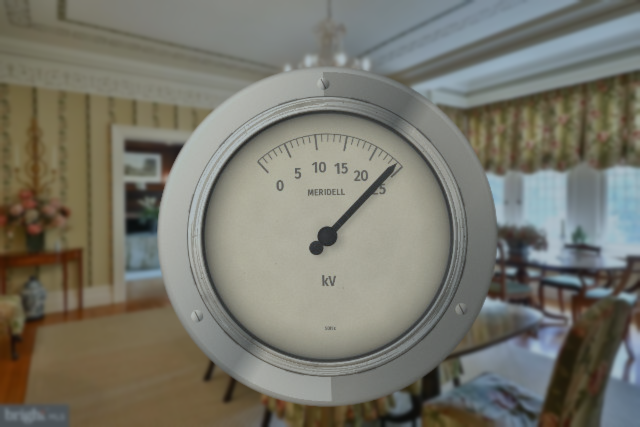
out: 24 kV
